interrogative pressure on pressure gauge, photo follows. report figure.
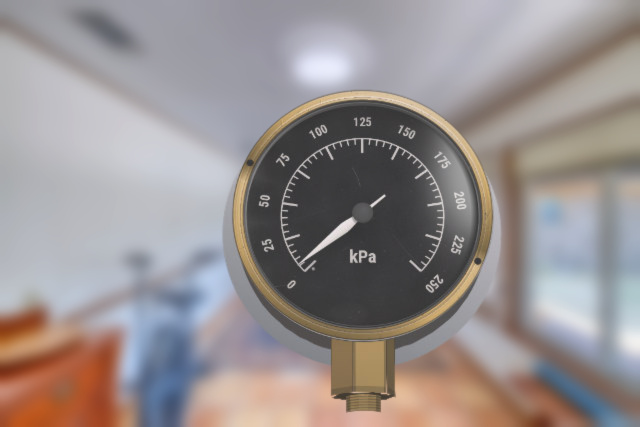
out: 5 kPa
